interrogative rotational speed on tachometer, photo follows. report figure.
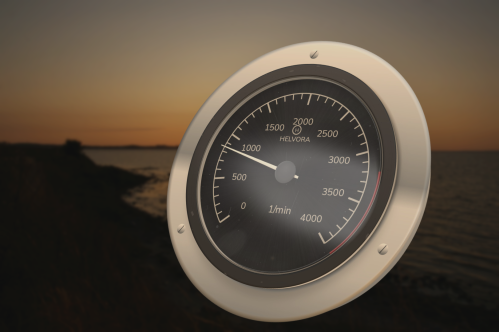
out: 850 rpm
